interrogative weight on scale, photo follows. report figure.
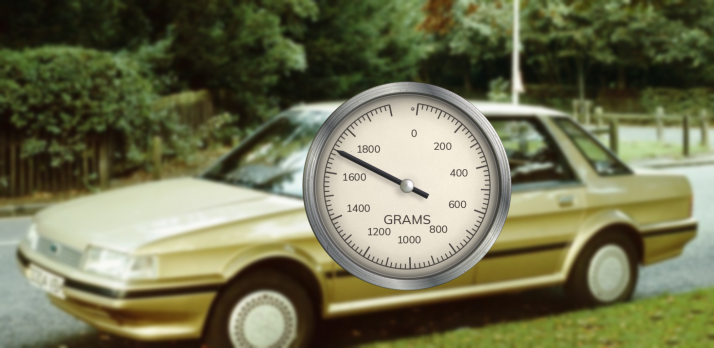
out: 1700 g
